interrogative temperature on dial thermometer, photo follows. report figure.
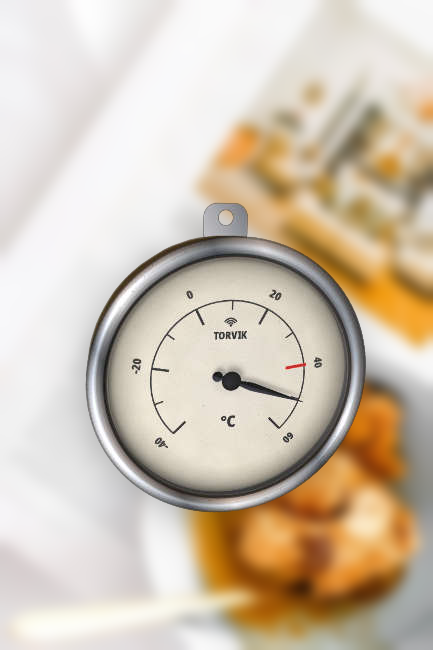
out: 50 °C
